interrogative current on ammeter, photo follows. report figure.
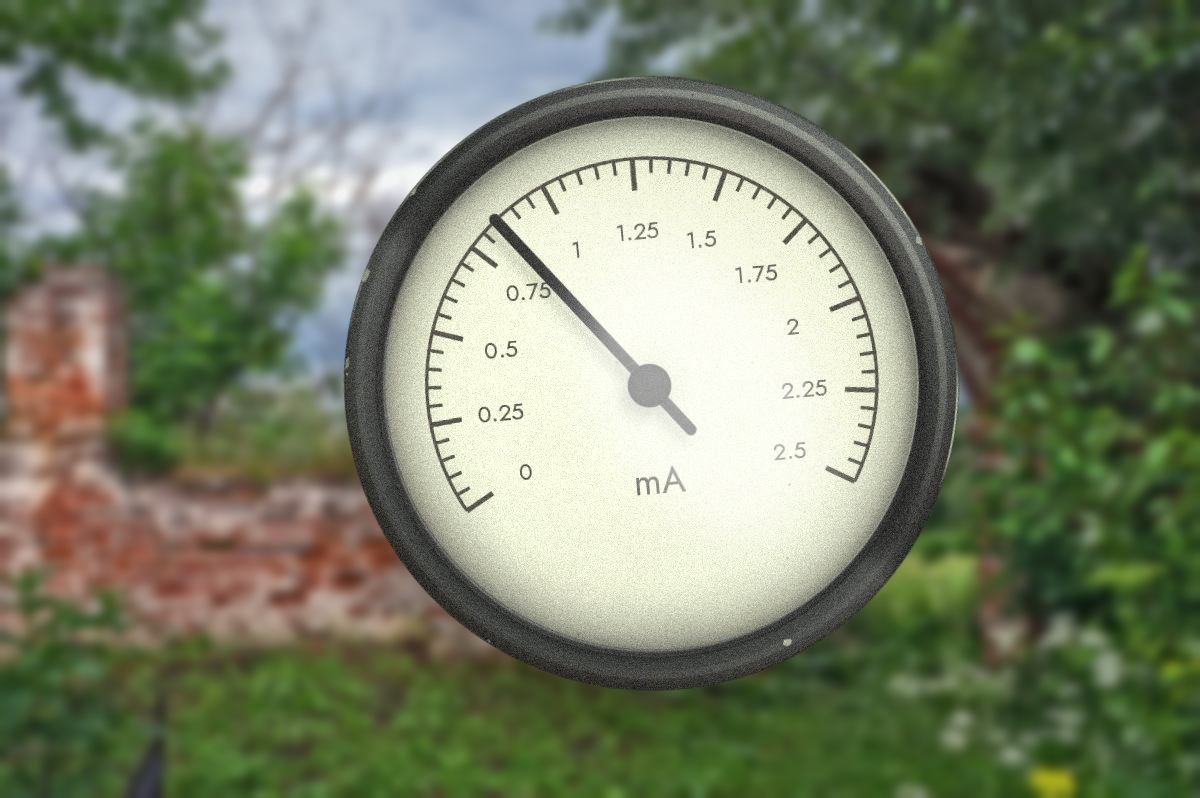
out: 0.85 mA
